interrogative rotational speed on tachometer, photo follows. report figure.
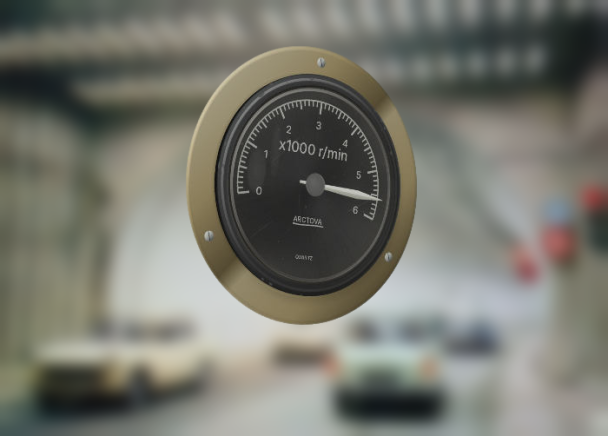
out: 5600 rpm
